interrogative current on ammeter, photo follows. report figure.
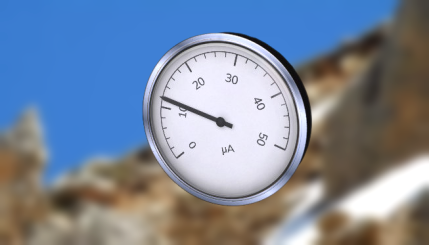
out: 12 µA
